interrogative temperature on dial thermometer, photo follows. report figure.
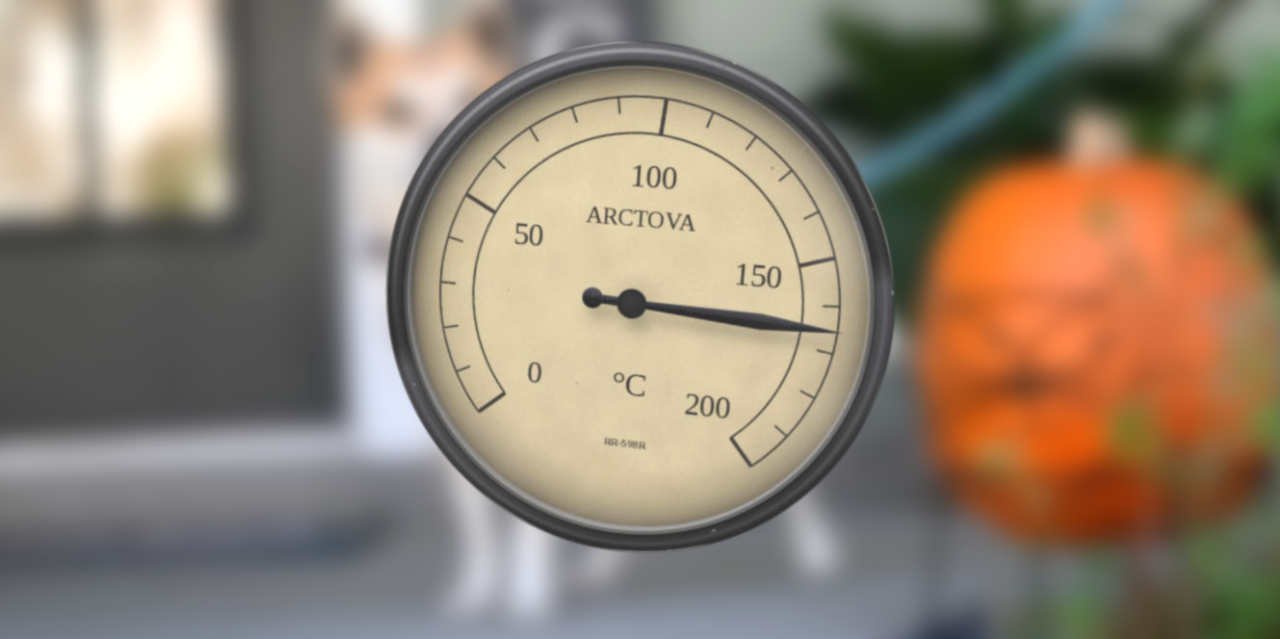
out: 165 °C
